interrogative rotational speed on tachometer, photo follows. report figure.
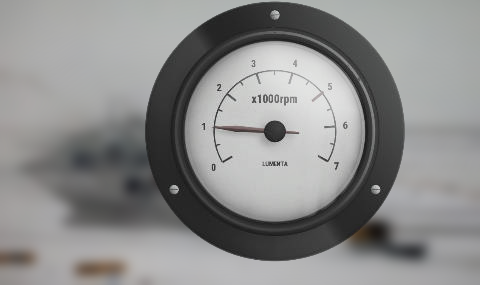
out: 1000 rpm
